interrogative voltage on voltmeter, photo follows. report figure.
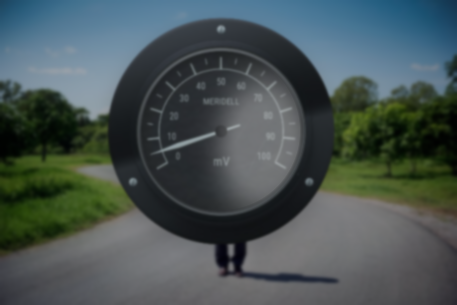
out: 5 mV
